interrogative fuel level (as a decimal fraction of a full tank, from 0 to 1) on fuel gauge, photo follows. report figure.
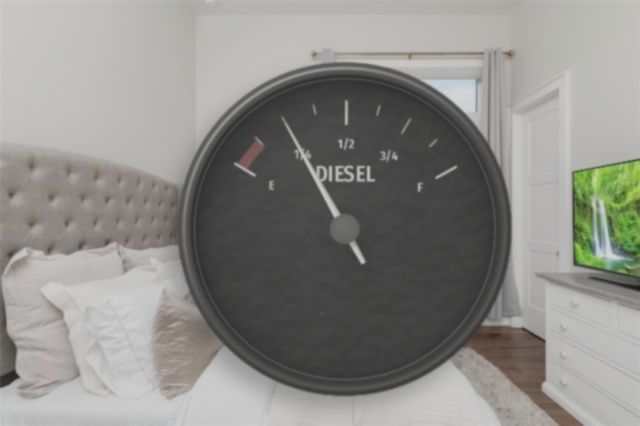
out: 0.25
